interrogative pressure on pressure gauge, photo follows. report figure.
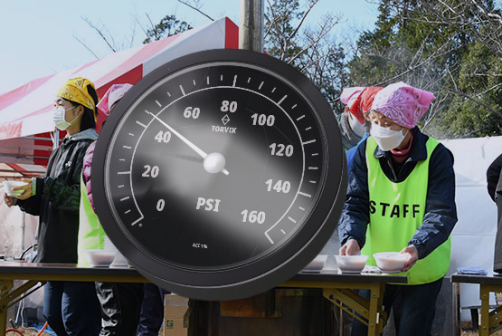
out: 45 psi
